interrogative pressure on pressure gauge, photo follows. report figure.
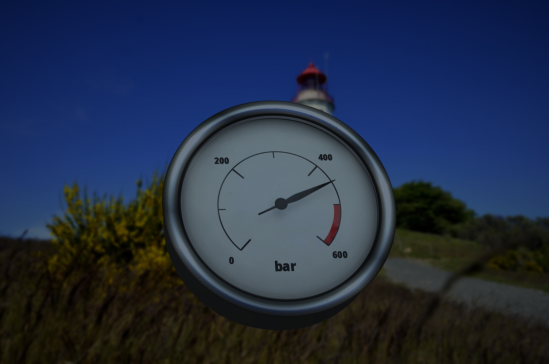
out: 450 bar
